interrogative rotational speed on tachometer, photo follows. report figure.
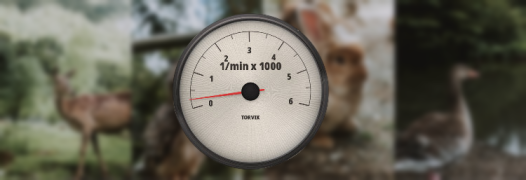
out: 250 rpm
